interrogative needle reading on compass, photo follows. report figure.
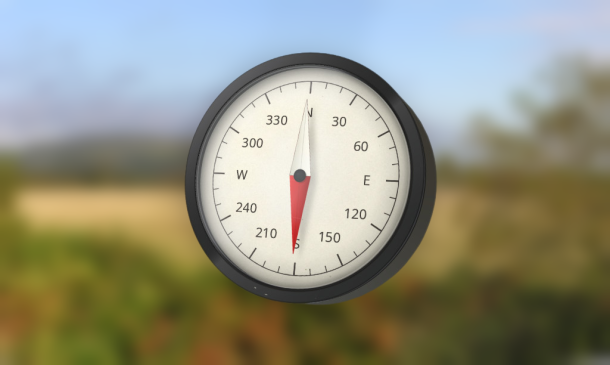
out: 180 °
